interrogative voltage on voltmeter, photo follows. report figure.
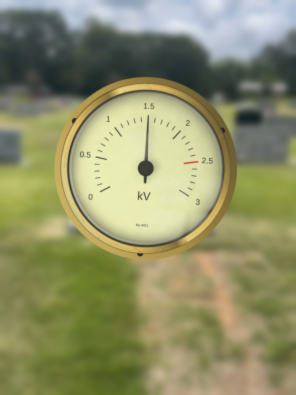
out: 1.5 kV
